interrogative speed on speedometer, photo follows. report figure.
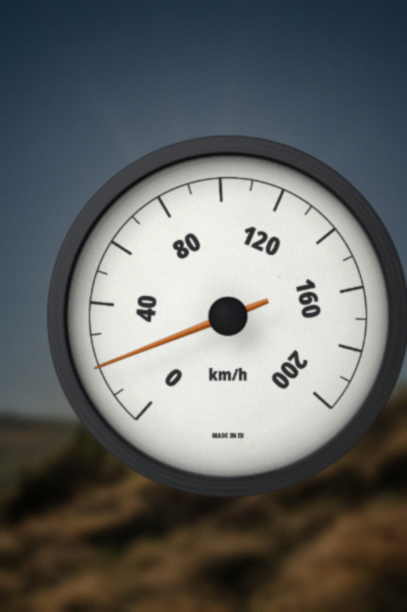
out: 20 km/h
